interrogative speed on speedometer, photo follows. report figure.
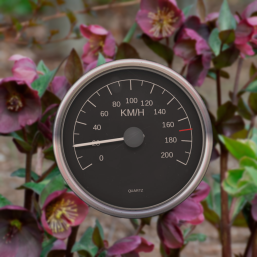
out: 20 km/h
